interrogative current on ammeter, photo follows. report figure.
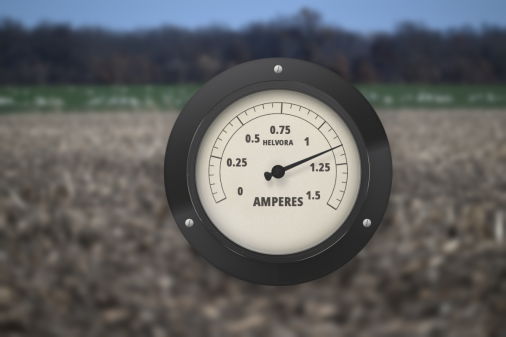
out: 1.15 A
